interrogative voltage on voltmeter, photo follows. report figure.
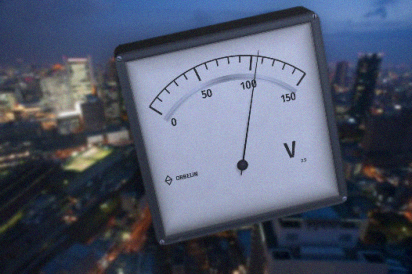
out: 105 V
